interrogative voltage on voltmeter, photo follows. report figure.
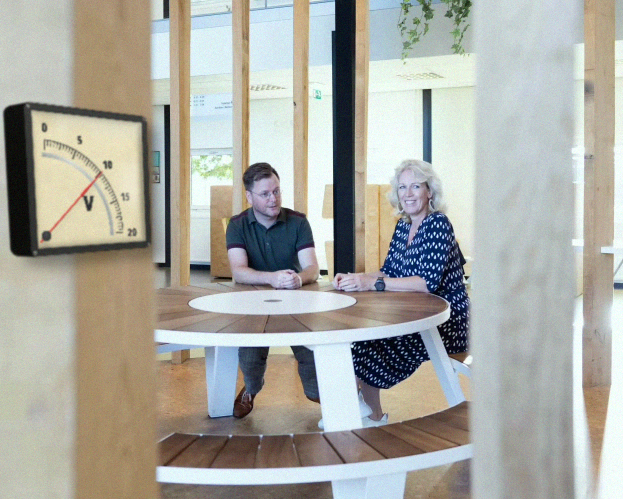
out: 10 V
